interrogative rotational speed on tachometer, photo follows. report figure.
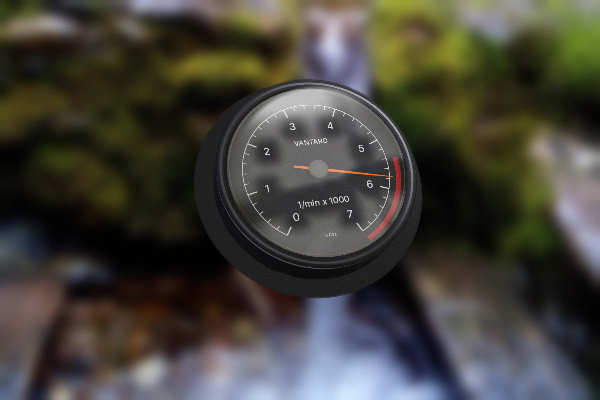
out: 5800 rpm
